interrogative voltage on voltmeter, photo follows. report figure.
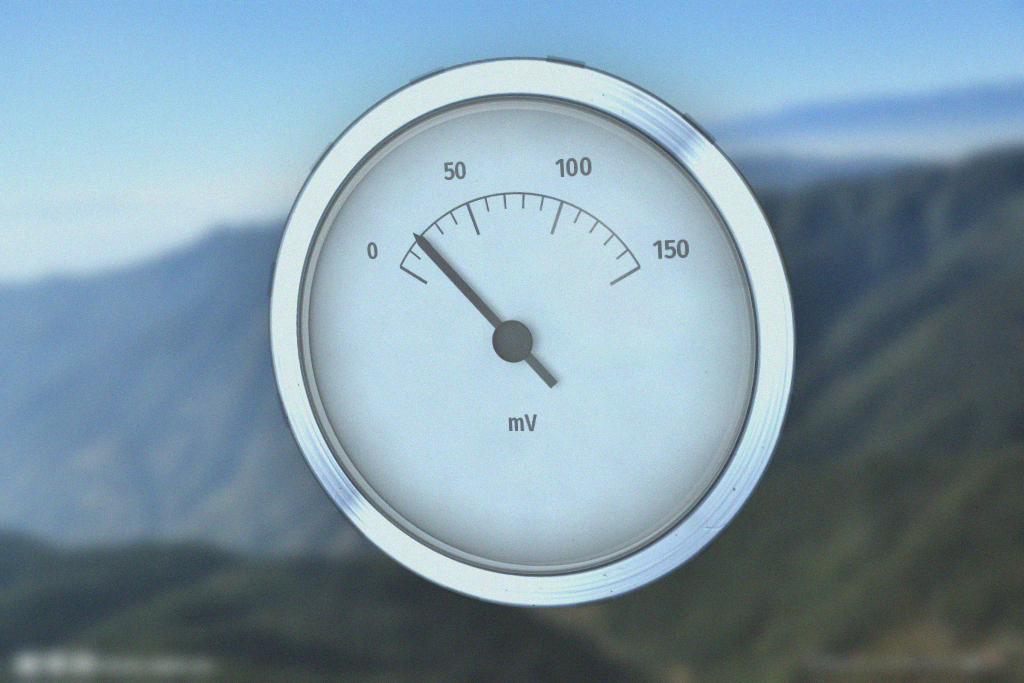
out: 20 mV
